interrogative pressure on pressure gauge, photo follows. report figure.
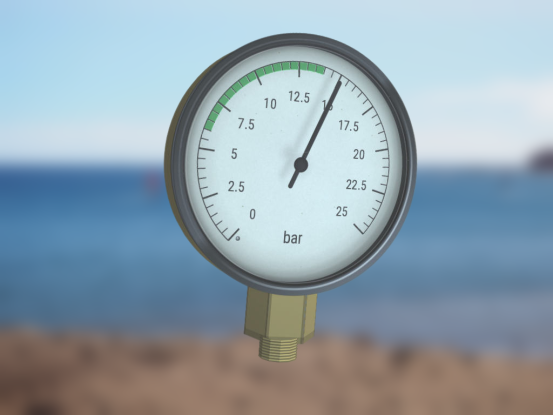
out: 15 bar
